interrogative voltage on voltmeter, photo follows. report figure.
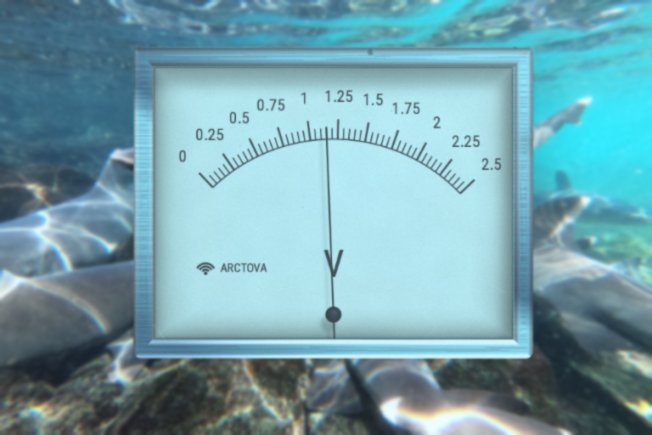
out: 1.15 V
